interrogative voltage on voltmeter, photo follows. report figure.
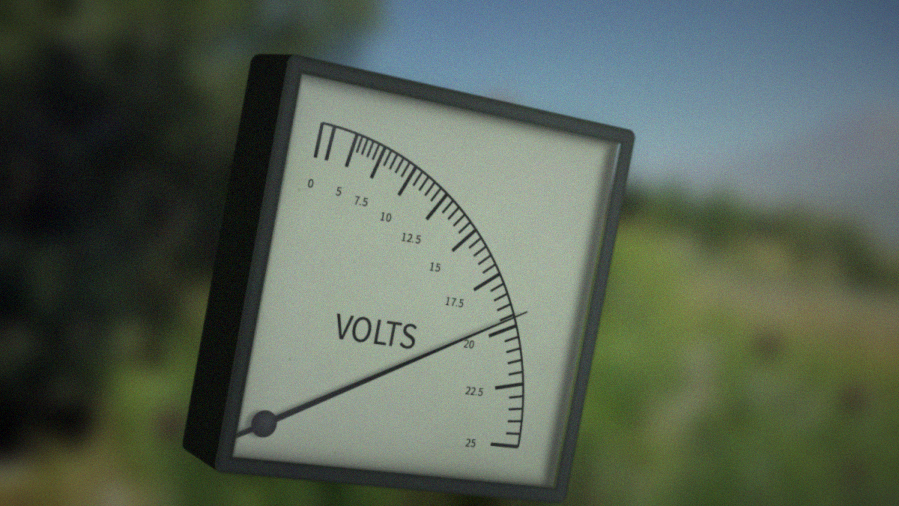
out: 19.5 V
